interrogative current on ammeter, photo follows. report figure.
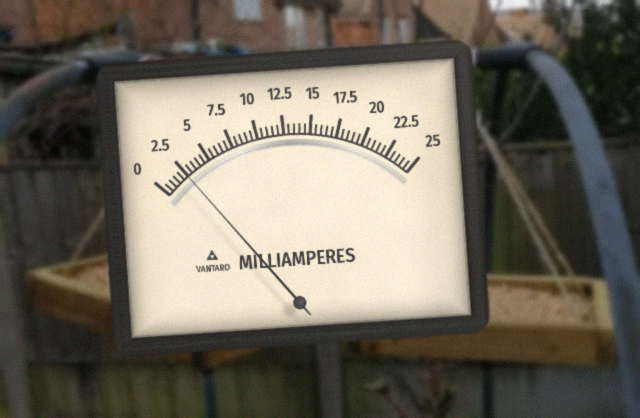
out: 2.5 mA
